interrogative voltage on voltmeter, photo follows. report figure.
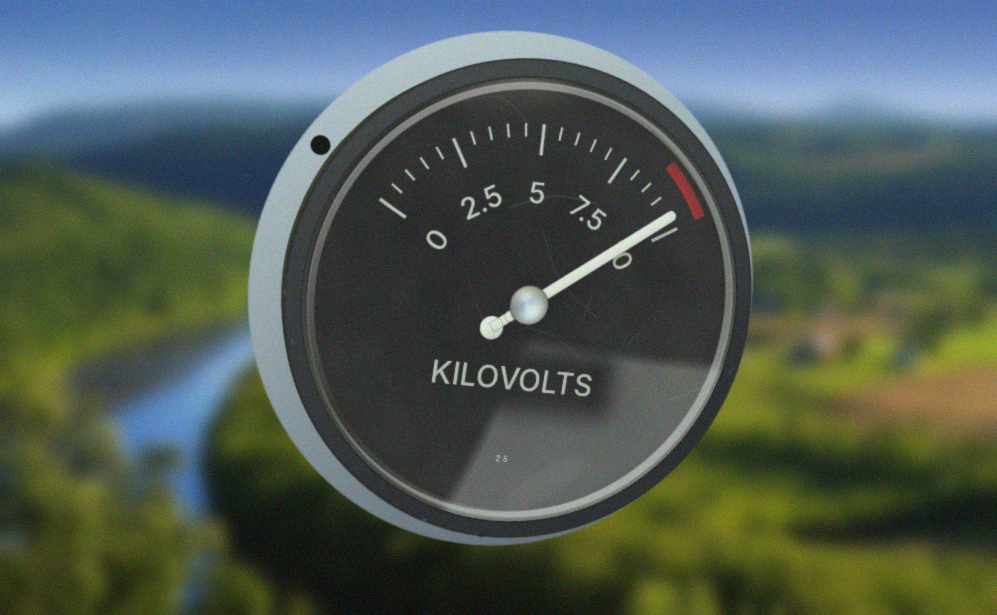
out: 9.5 kV
